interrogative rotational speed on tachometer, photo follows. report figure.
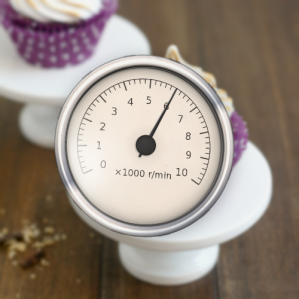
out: 6000 rpm
